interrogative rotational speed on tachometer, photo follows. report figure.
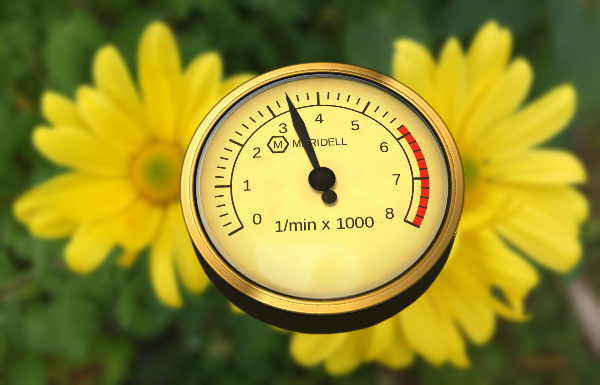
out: 3400 rpm
